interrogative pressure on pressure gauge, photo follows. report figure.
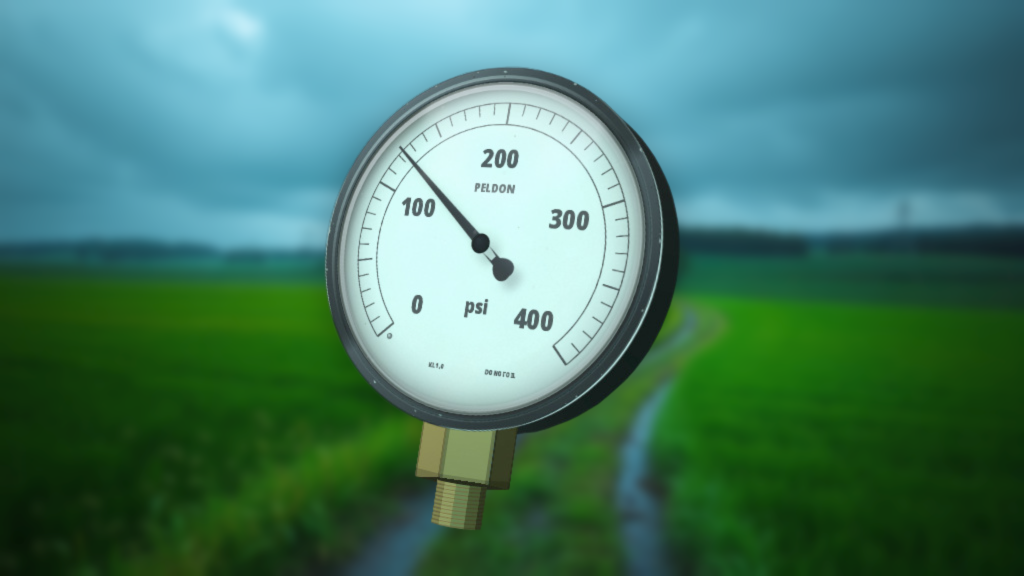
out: 125 psi
